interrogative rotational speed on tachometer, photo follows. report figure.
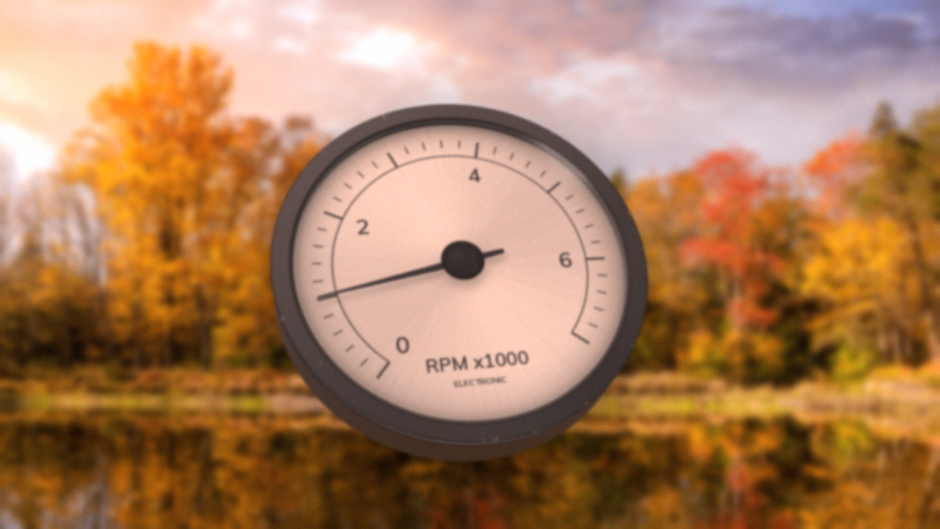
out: 1000 rpm
